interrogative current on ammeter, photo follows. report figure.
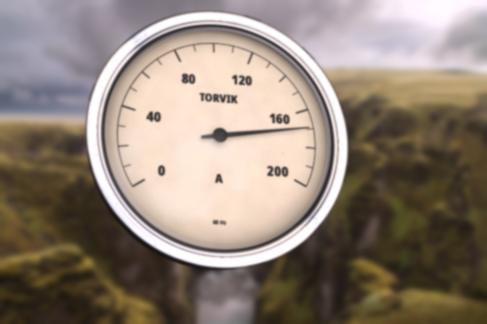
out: 170 A
